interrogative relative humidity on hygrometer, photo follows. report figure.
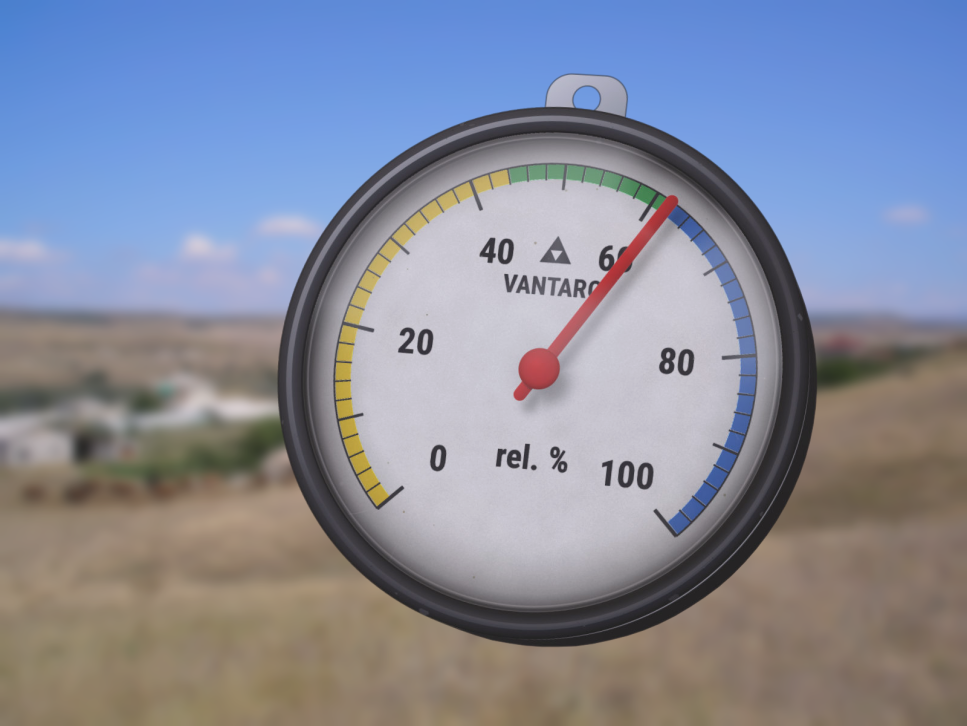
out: 62 %
